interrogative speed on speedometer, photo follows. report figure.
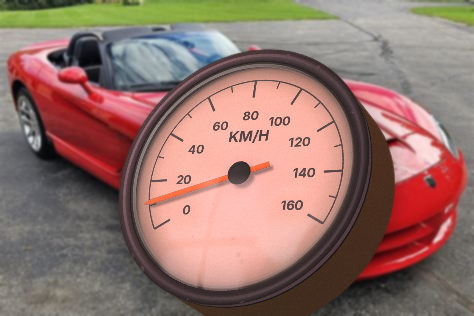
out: 10 km/h
